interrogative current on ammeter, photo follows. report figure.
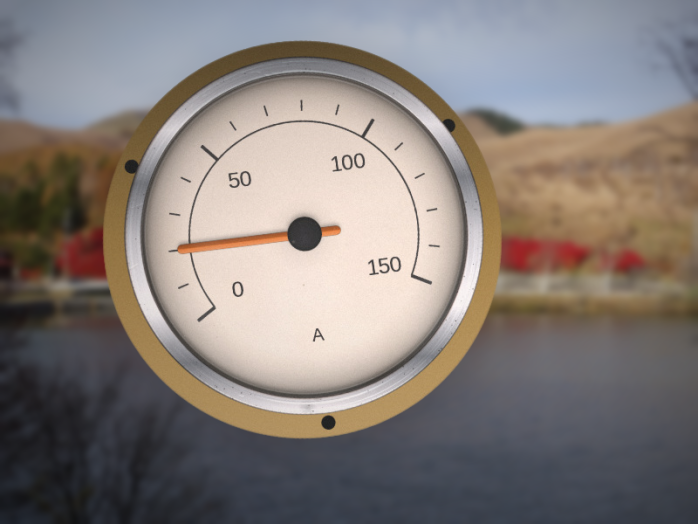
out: 20 A
